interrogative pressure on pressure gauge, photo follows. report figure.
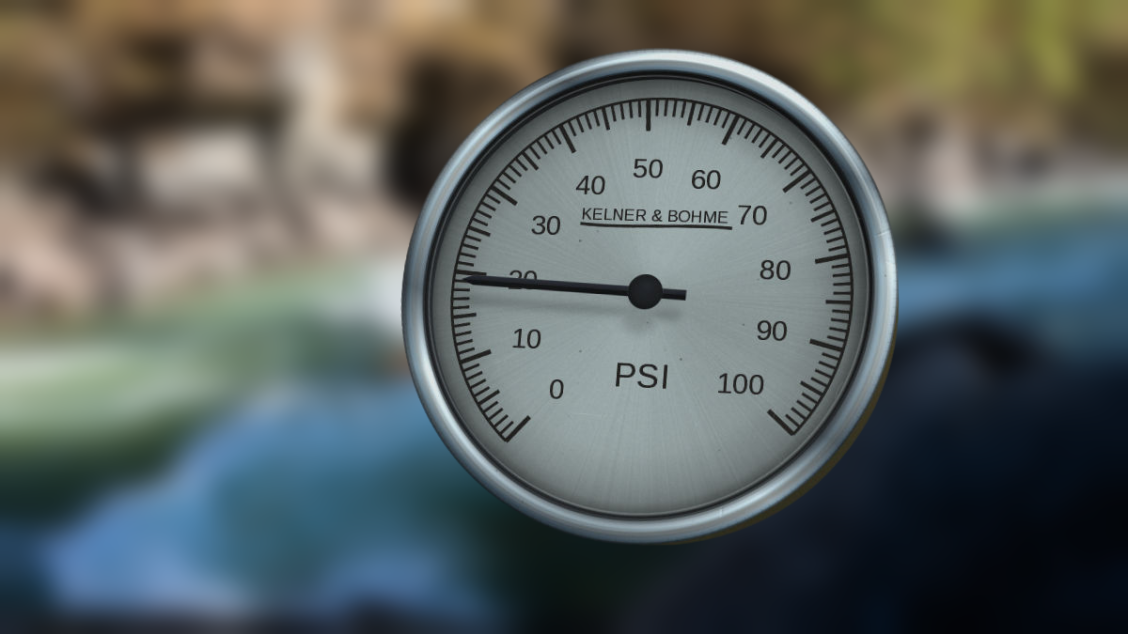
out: 19 psi
